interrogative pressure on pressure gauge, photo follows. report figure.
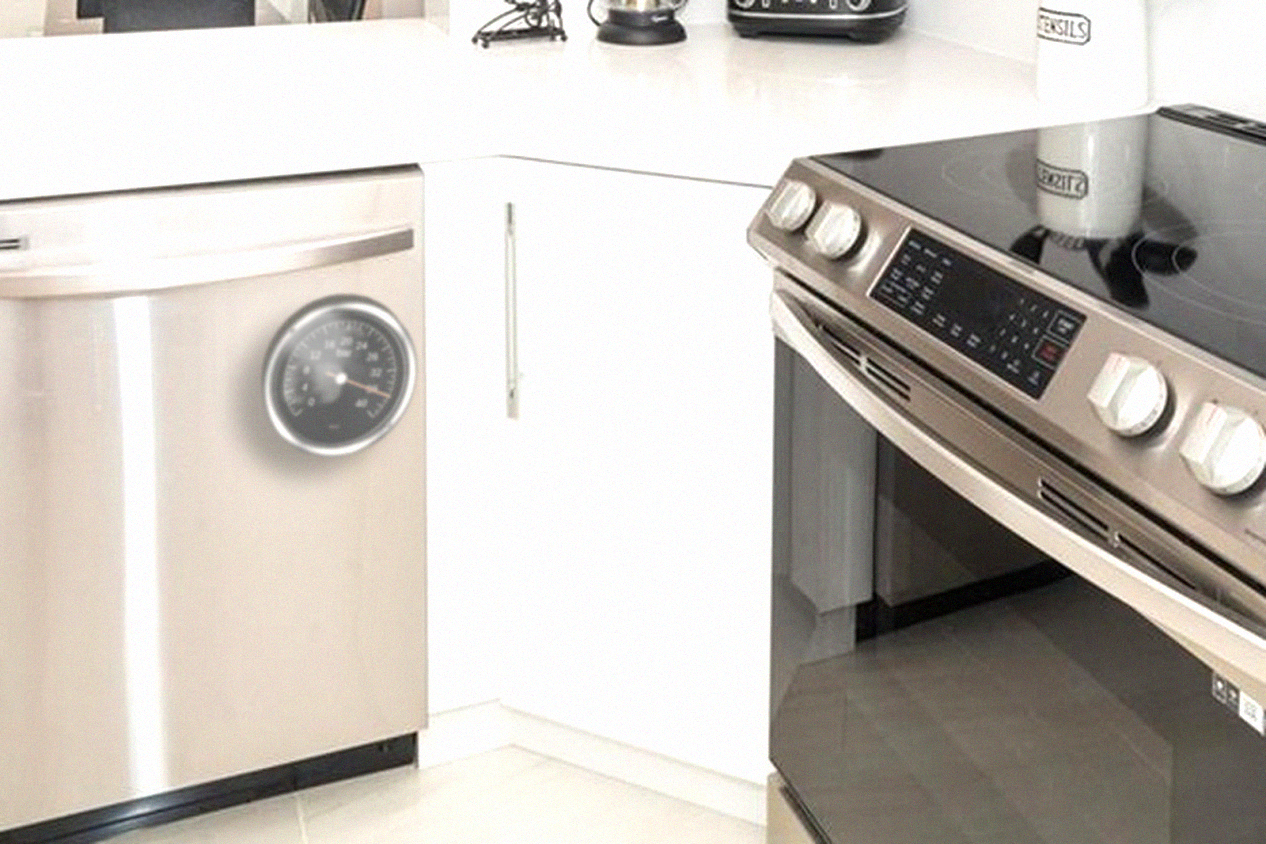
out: 36 bar
